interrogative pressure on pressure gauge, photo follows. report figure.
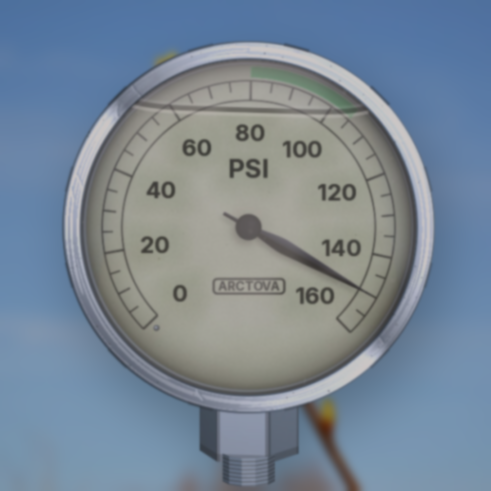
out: 150 psi
